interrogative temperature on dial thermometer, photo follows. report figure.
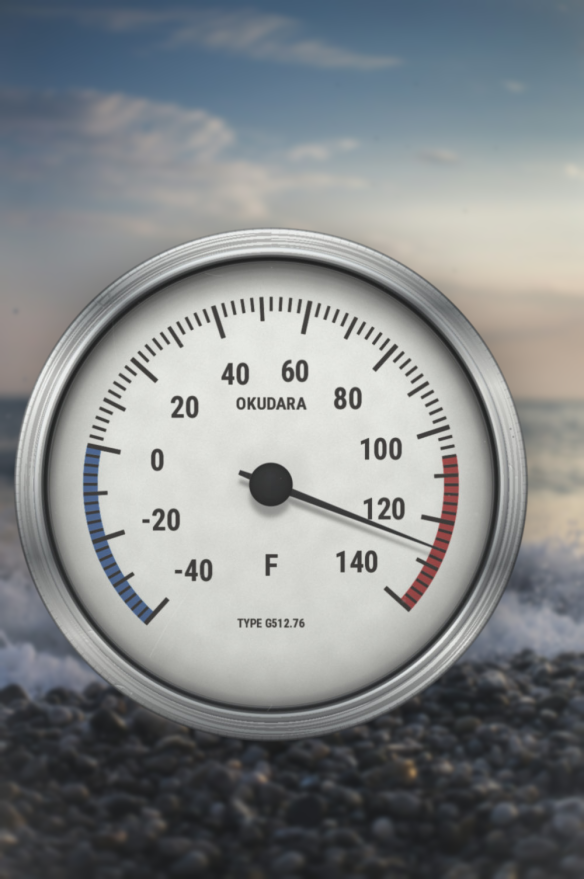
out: 126 °F
